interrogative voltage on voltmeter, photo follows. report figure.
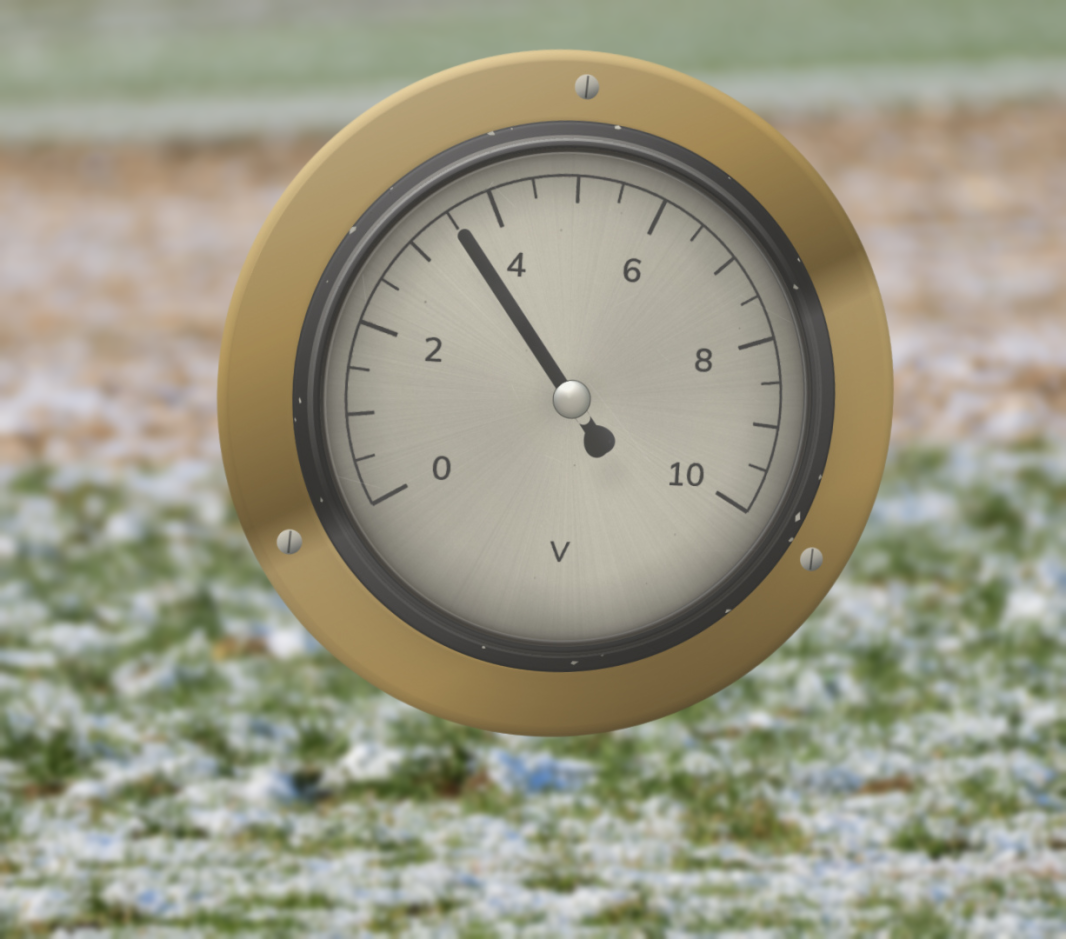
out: 3.5 V
